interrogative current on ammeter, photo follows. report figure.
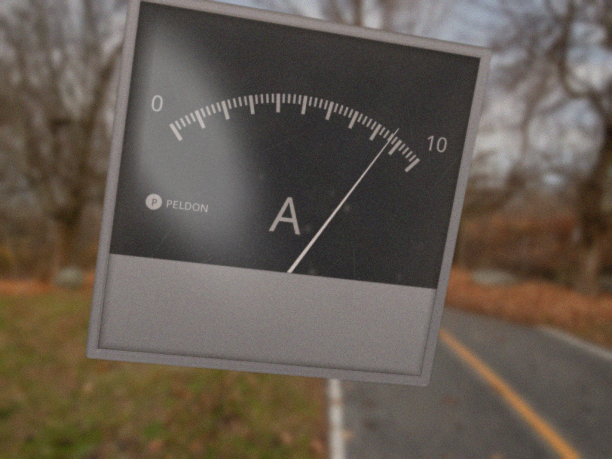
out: 8.6 A
